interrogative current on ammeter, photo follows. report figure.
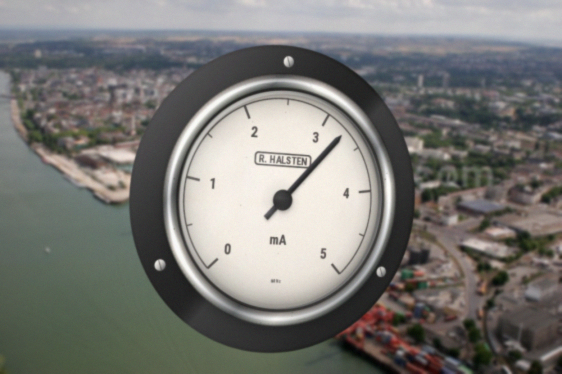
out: 3.25 mA
